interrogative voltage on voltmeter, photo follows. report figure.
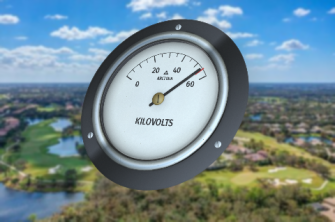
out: 55 kV
